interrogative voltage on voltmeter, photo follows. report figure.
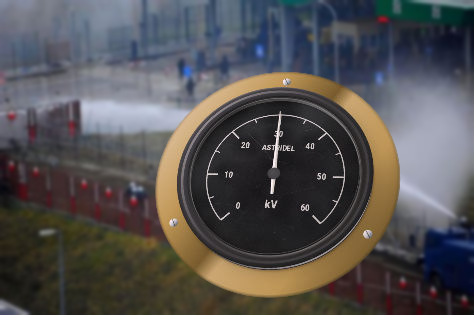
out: 30 kV
